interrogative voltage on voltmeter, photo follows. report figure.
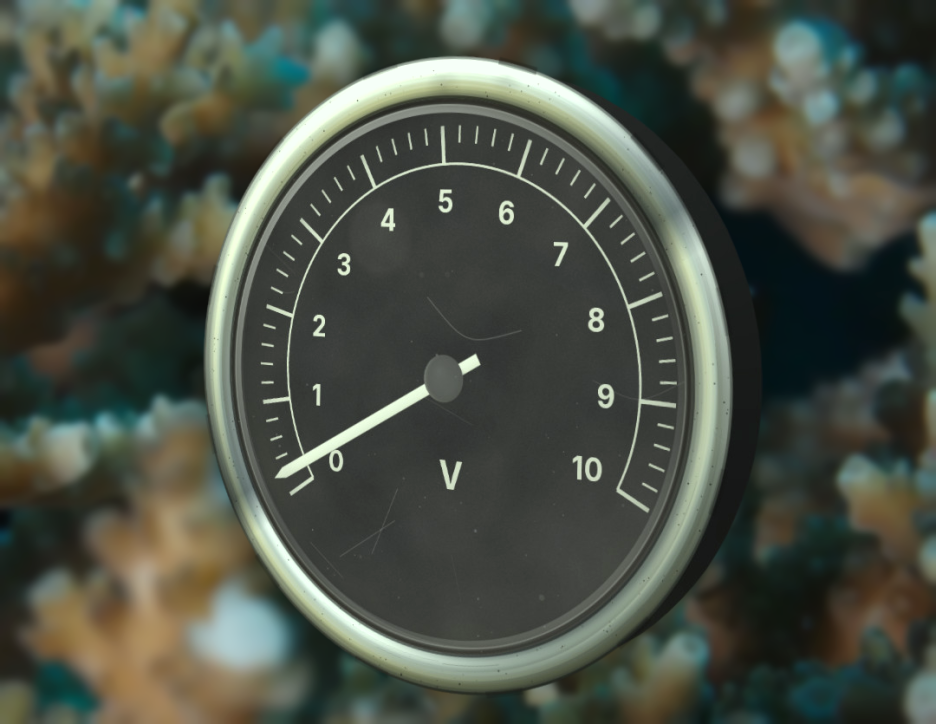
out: 0.2 V
